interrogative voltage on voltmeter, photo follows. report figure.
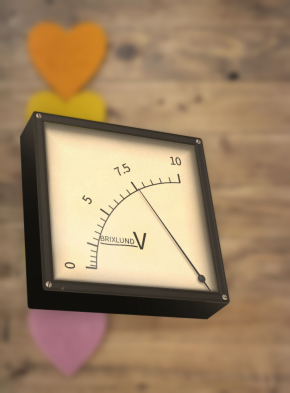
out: 7.5 V
